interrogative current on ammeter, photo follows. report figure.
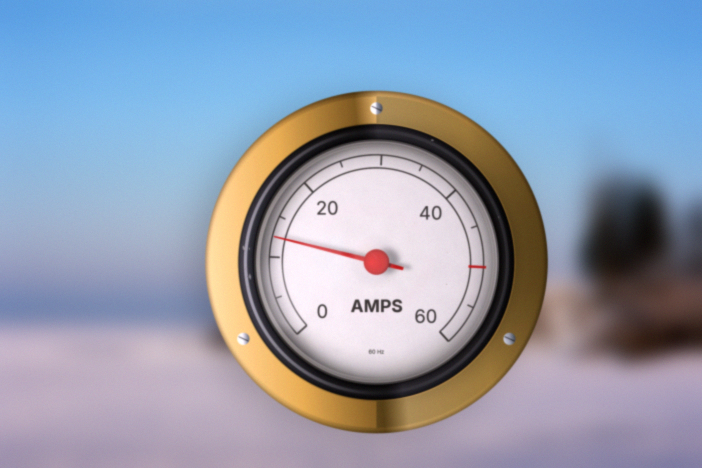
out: 12.5 A
